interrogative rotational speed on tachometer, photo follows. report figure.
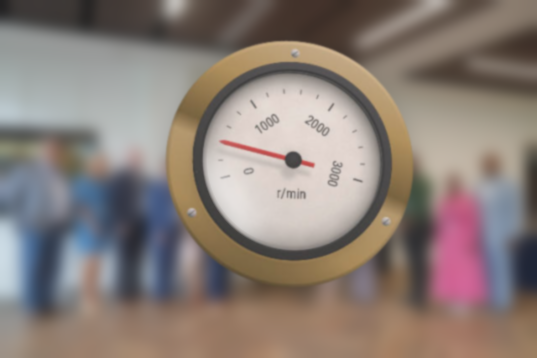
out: 400 rpm
